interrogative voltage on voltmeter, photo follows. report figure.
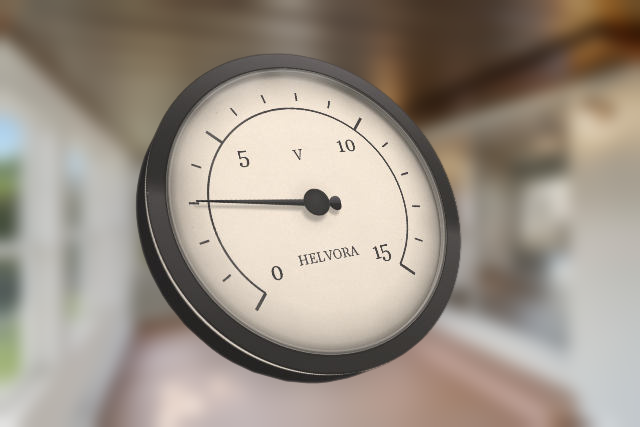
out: 3 V
